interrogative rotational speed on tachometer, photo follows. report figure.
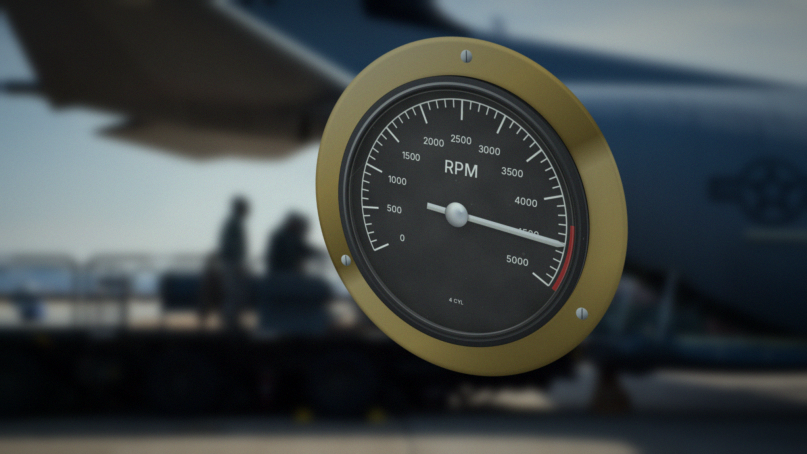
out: 4500 rpm
